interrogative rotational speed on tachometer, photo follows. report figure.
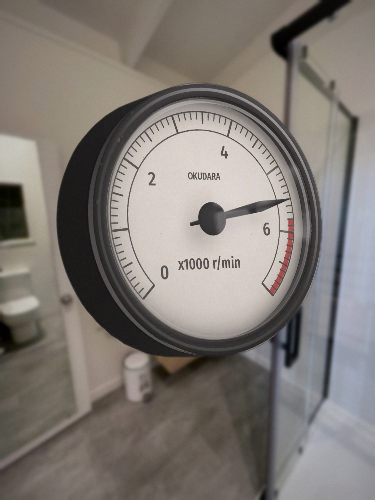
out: 5500 rpm
